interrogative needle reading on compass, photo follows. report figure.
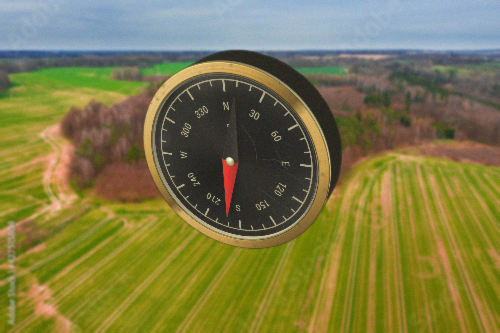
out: 190 °
